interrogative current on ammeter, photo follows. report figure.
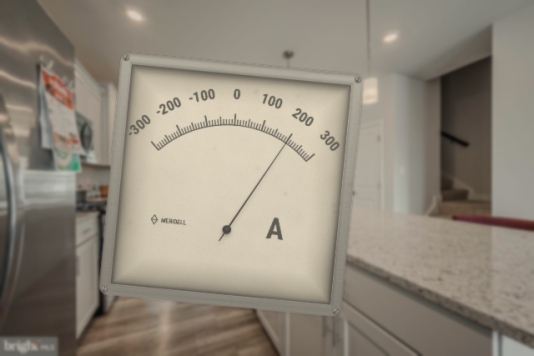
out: 200 A
